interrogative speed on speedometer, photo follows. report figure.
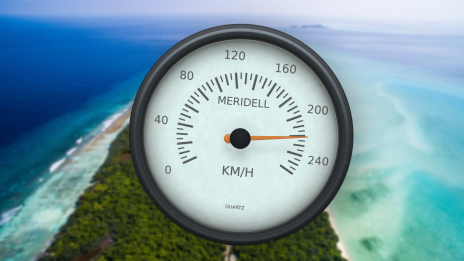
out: 220 km/h
